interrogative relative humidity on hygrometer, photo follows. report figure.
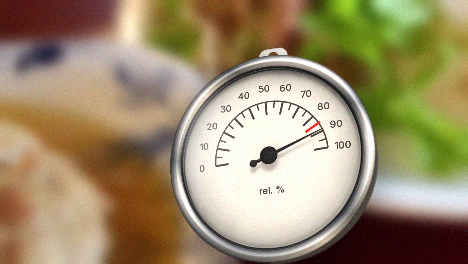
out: 90 %
